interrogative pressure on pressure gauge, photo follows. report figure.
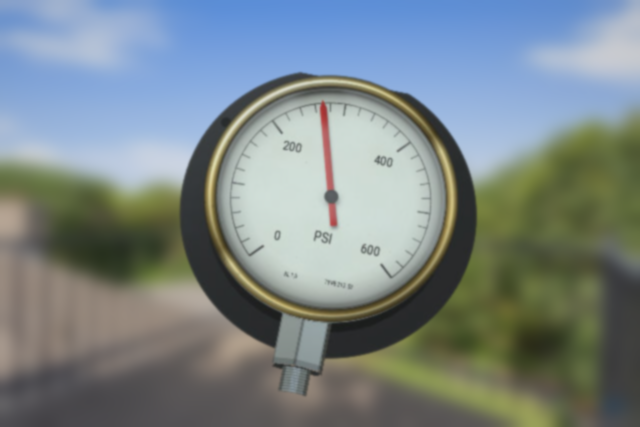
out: 270 psi
